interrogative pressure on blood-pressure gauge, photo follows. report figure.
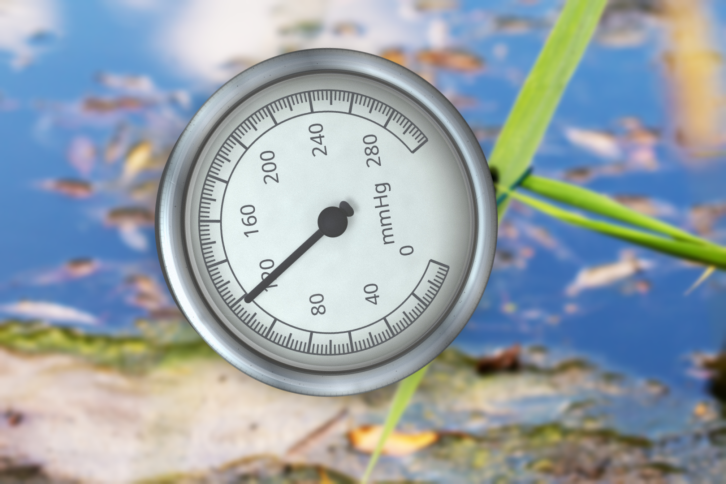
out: 118 mmHg
